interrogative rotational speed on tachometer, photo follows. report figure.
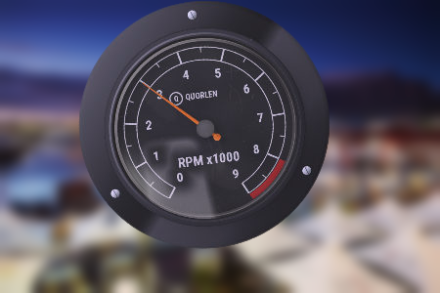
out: 3000 rpm
